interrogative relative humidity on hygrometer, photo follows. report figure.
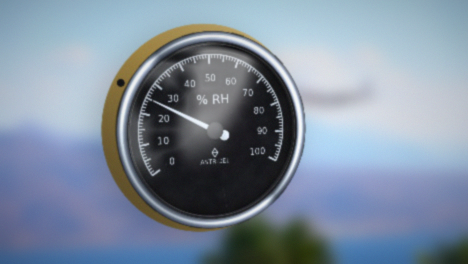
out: 25 %
